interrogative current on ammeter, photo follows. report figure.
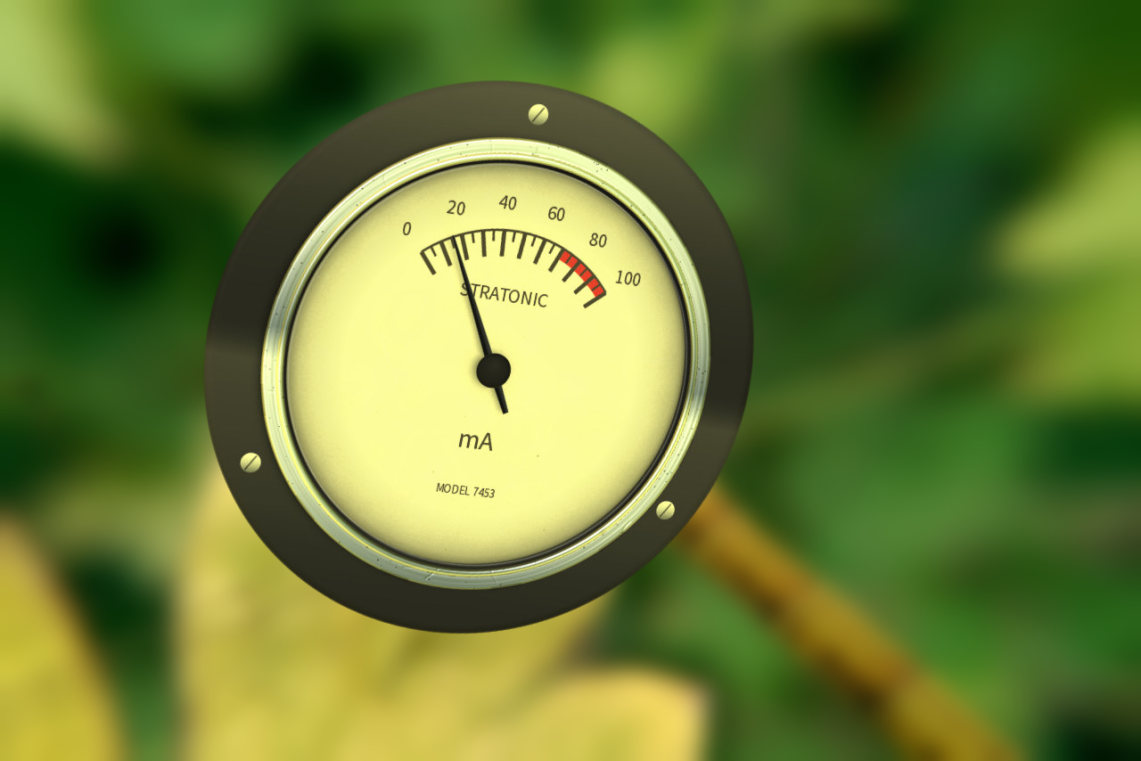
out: 15 mA
